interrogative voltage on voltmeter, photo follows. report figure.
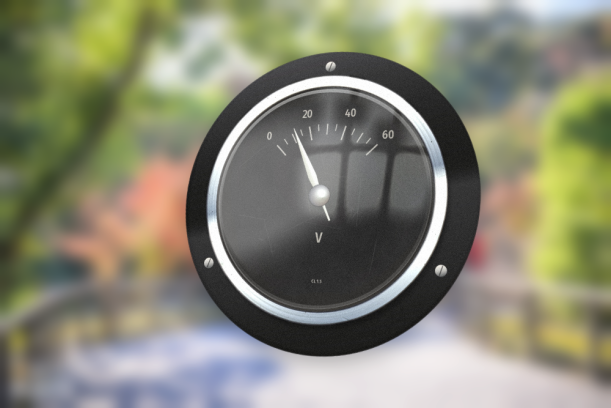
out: 12.5 V
